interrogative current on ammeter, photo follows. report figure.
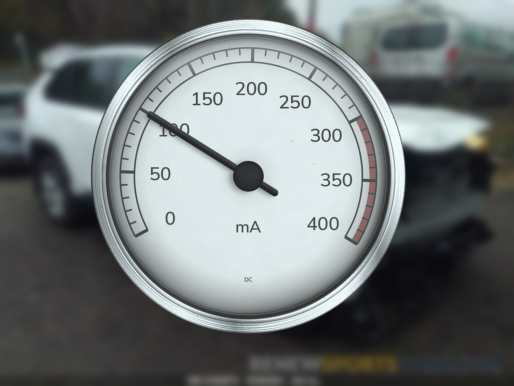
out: 100 mA
